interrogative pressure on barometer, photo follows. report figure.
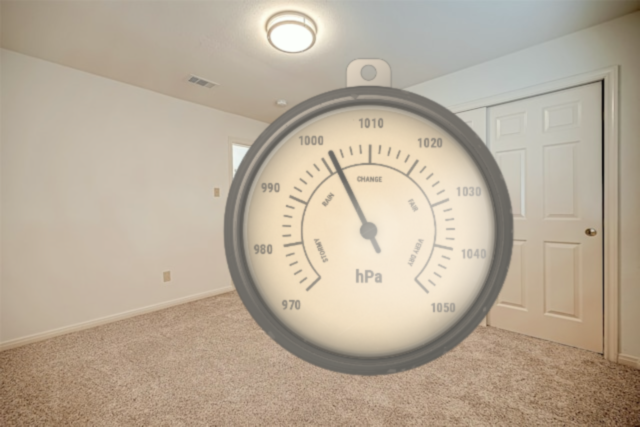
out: 1002 hPa
